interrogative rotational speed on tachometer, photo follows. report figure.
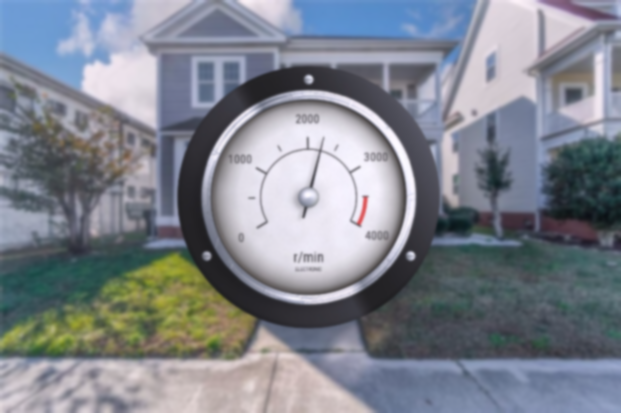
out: 2250 rpm
